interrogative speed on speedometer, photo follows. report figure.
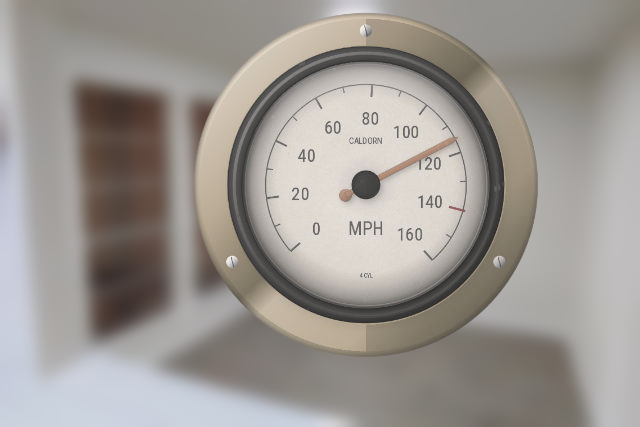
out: 115 mph
